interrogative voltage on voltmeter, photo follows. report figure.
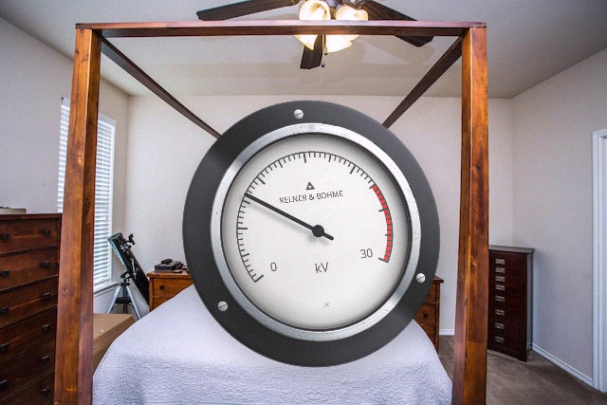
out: 8 kV
